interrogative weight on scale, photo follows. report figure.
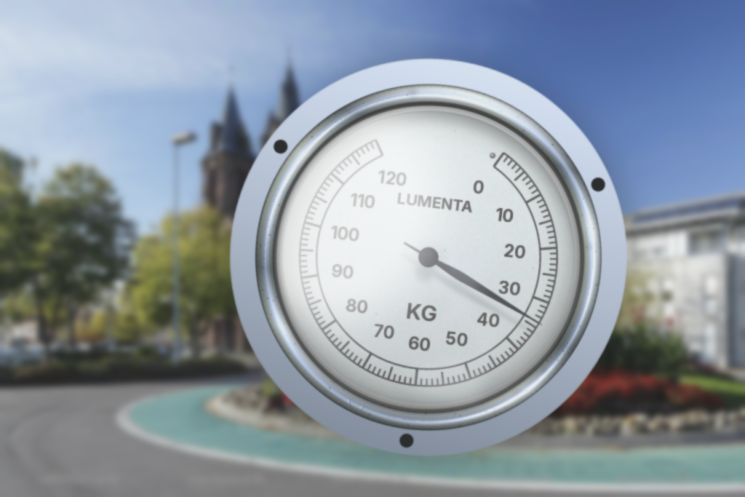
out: 34 kg
